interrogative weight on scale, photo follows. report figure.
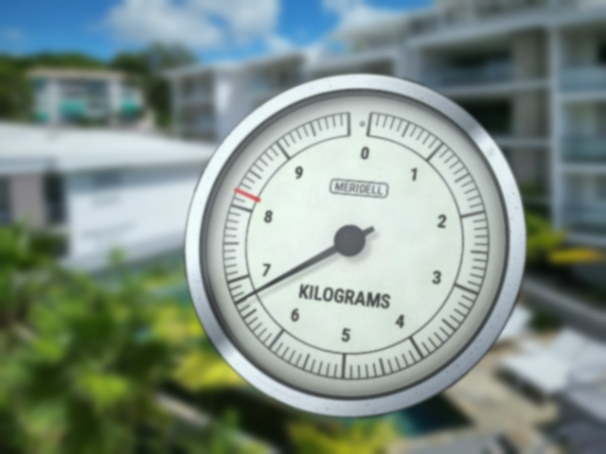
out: 6.7 kg
